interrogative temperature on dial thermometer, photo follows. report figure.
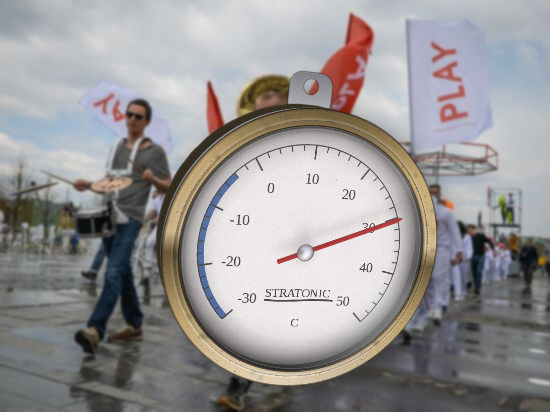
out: 30 °C
